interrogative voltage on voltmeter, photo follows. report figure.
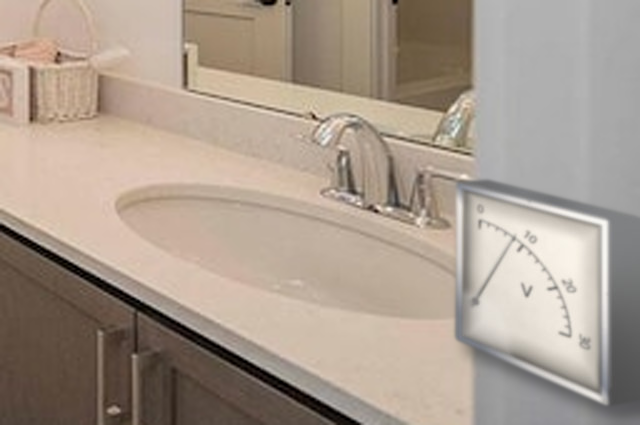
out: 8 V
